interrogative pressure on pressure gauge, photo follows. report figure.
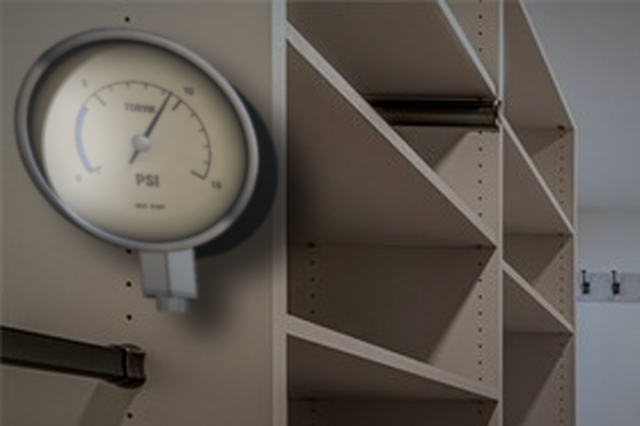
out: 9.5 psi
